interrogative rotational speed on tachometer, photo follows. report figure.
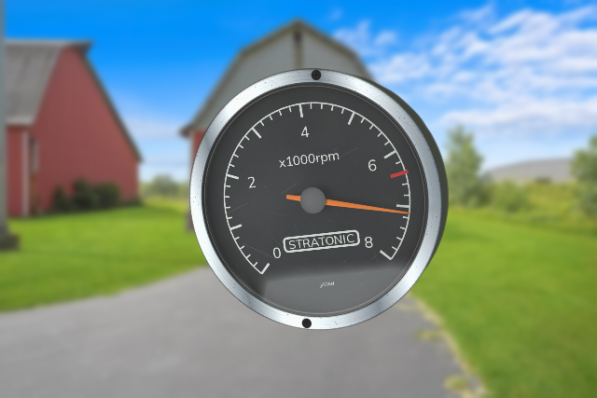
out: 7100 rpm
